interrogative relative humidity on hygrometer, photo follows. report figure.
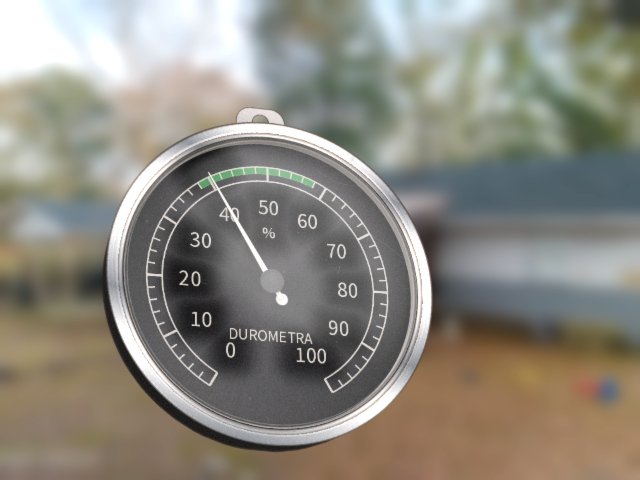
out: 40 %
